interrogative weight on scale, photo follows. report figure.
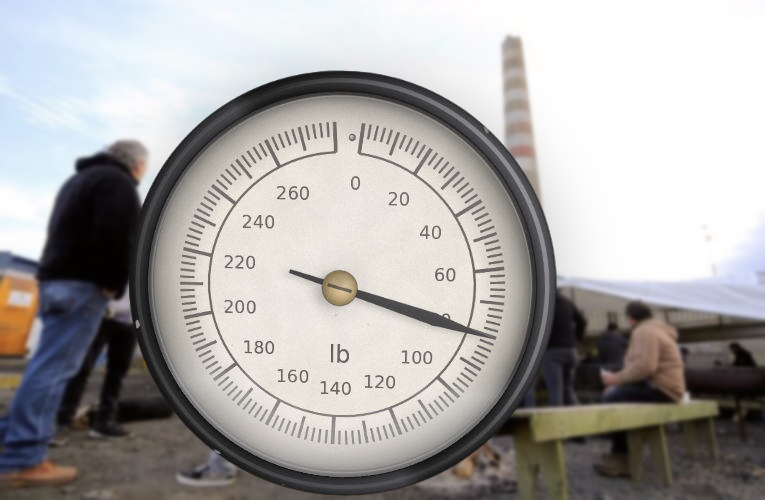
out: 80 lb
